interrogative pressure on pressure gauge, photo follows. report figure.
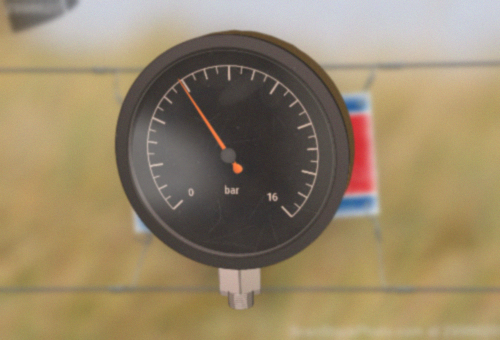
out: 6 bar
